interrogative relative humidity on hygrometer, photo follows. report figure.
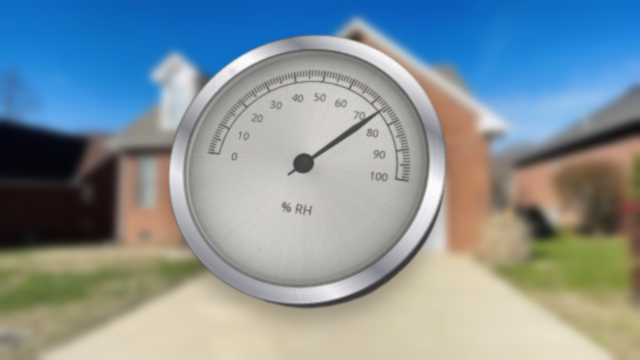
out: 75 %
